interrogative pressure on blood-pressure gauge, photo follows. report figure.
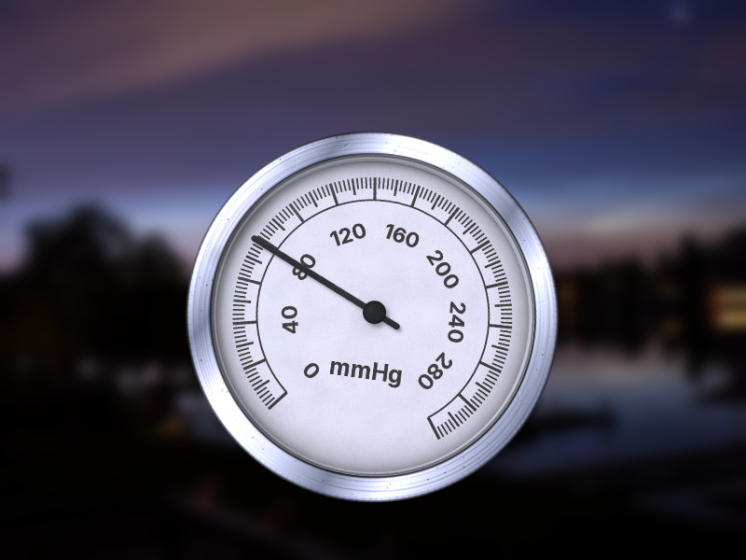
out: 78 mmHg
